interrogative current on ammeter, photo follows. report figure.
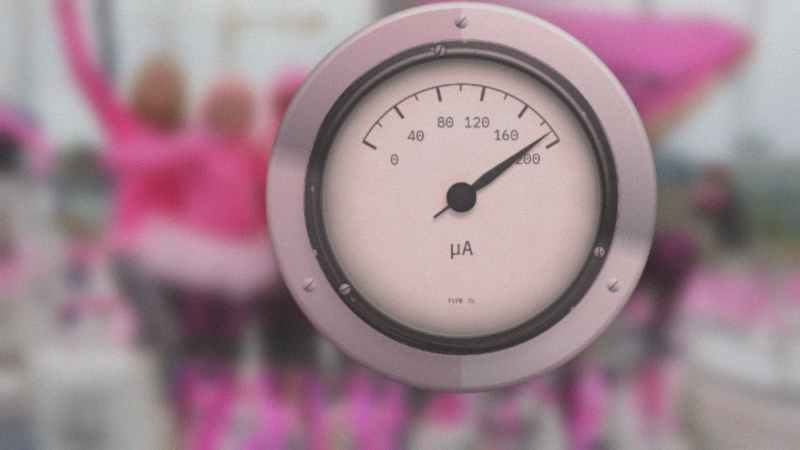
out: 190 µA
